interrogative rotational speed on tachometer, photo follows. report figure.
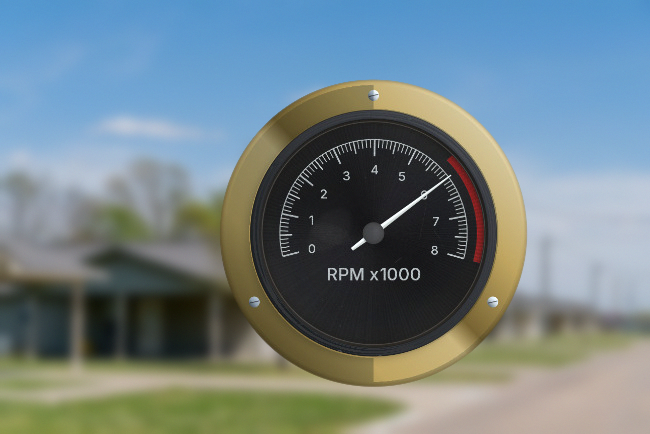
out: 6000 rpm
